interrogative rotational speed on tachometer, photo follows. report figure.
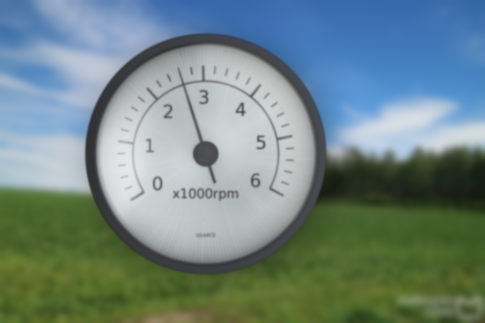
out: 2600 rpm
